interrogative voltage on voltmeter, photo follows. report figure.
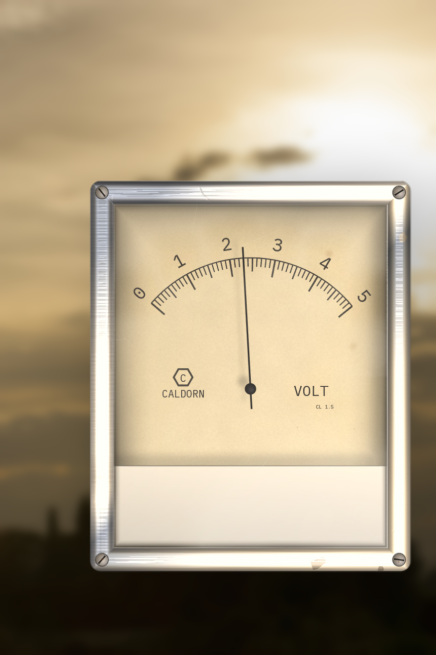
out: 2.3 V
